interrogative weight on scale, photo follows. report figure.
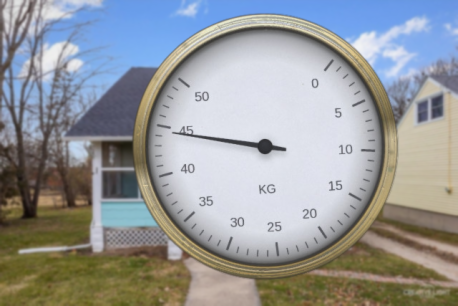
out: 44.5 kg
